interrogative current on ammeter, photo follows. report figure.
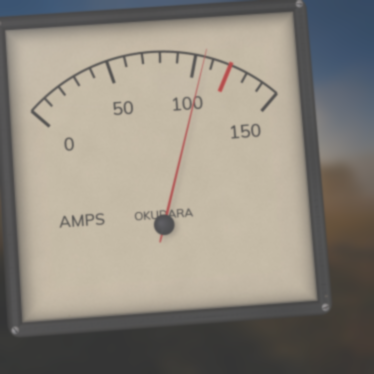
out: 105 A
